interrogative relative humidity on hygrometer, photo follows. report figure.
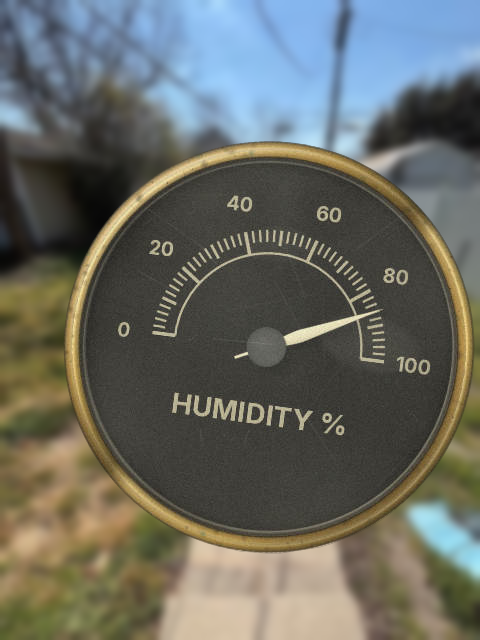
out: 86 %
